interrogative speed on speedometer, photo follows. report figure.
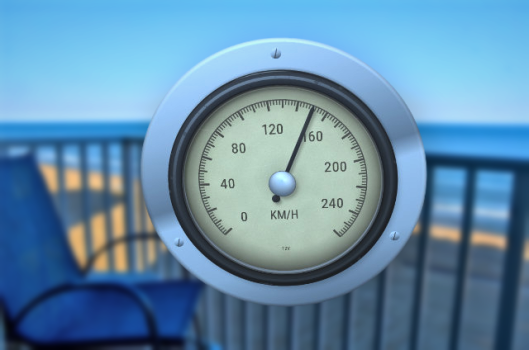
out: 150 km/h
